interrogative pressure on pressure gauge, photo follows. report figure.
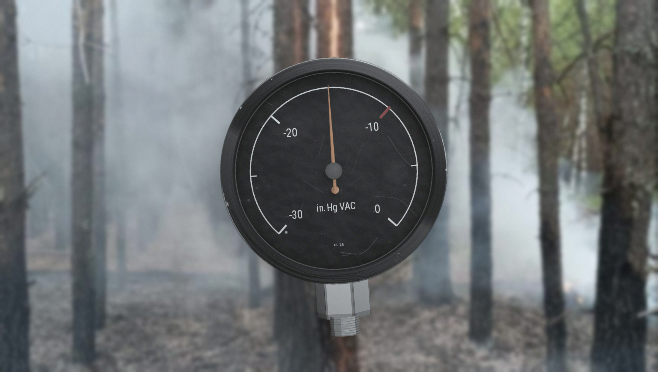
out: -15 inHg
